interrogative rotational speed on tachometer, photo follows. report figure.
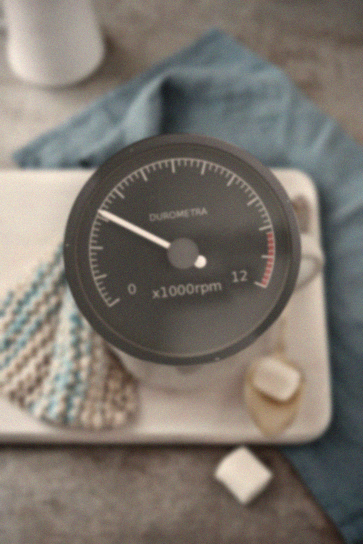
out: 3200 rpm
